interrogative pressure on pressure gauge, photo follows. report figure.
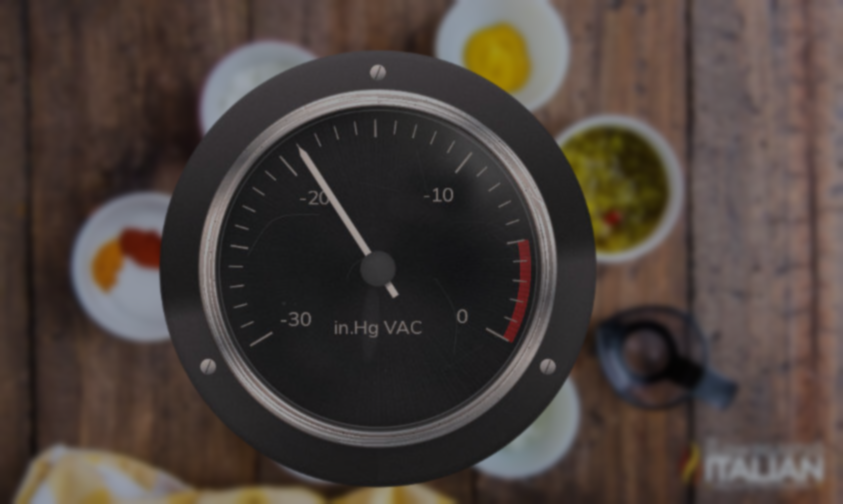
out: -19 inHg
